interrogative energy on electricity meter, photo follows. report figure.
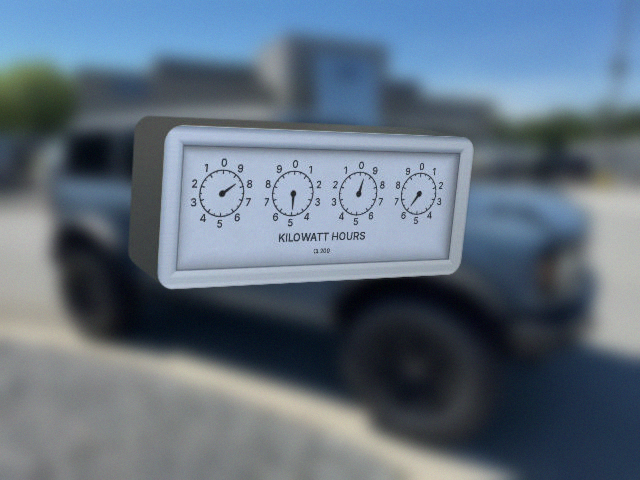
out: 8496 kWh
